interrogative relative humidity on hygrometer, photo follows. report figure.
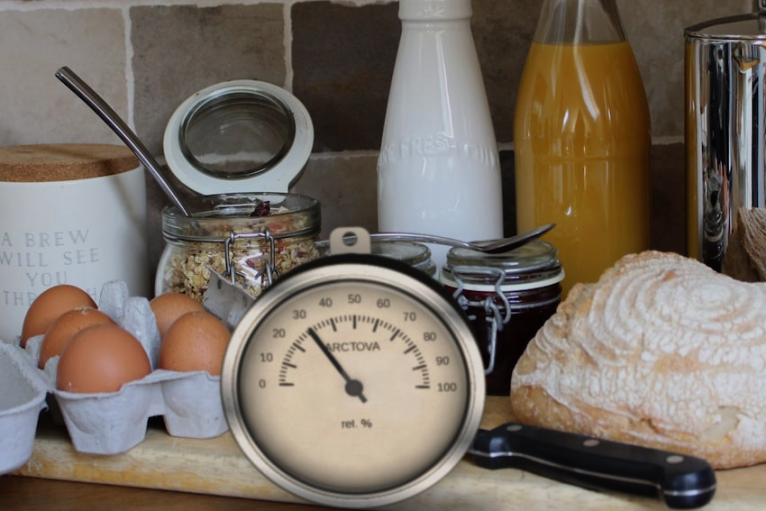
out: 30 %
